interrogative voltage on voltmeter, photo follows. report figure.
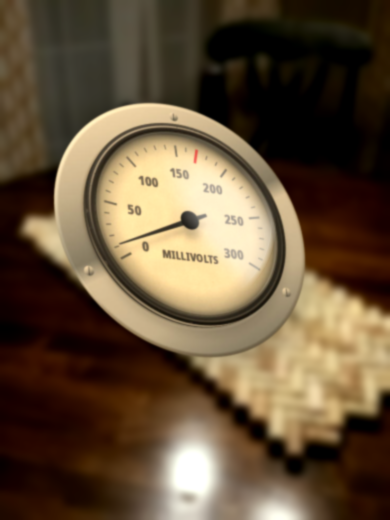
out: 10 mV
